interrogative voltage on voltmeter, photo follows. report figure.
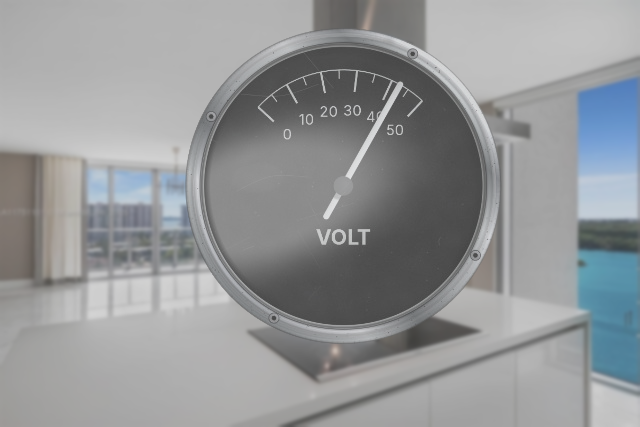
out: 42.5 V
